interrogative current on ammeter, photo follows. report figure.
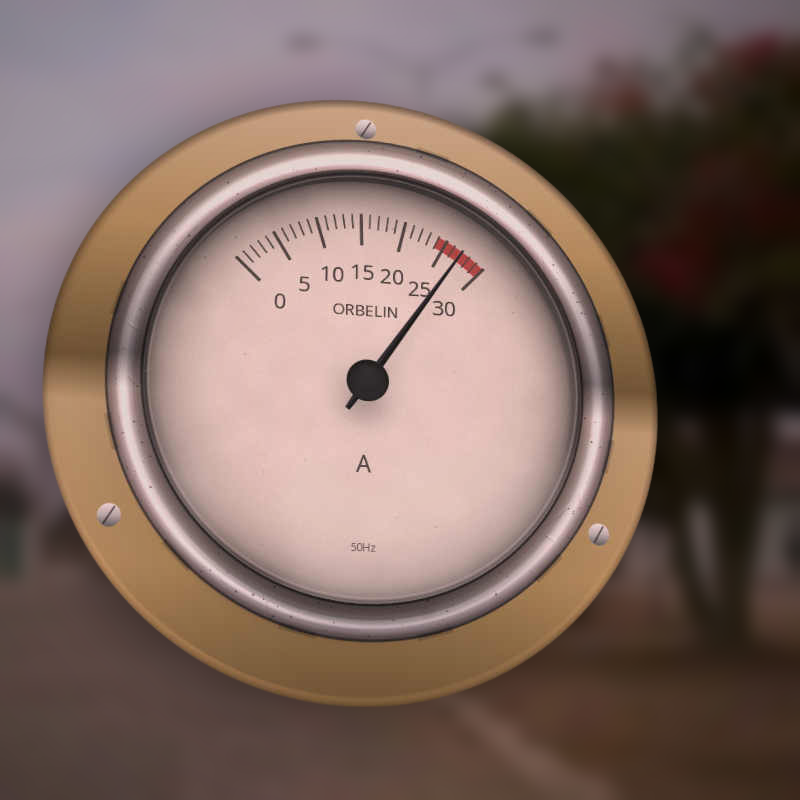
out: 27 A
